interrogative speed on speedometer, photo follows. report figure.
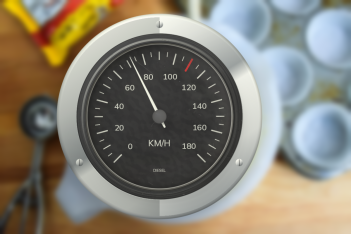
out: 72.5 km/h
